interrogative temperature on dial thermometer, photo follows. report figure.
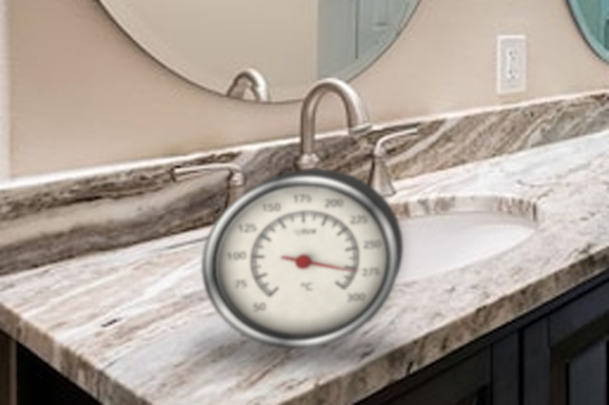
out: 275 °C
